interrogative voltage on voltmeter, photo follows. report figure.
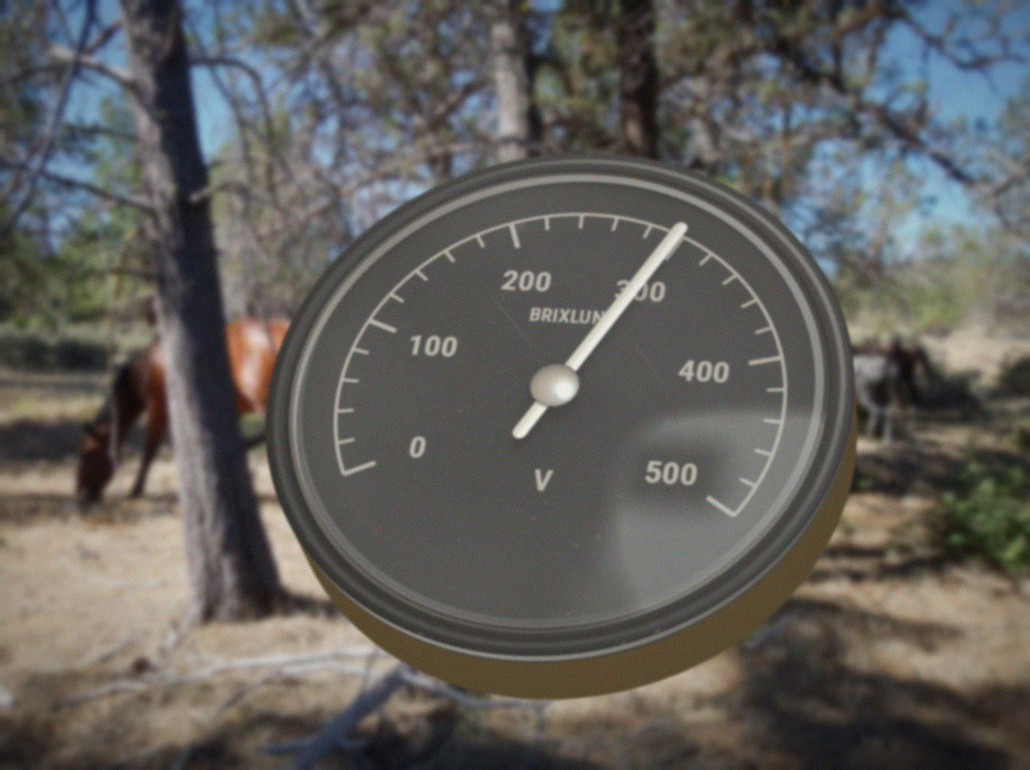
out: 300 V
